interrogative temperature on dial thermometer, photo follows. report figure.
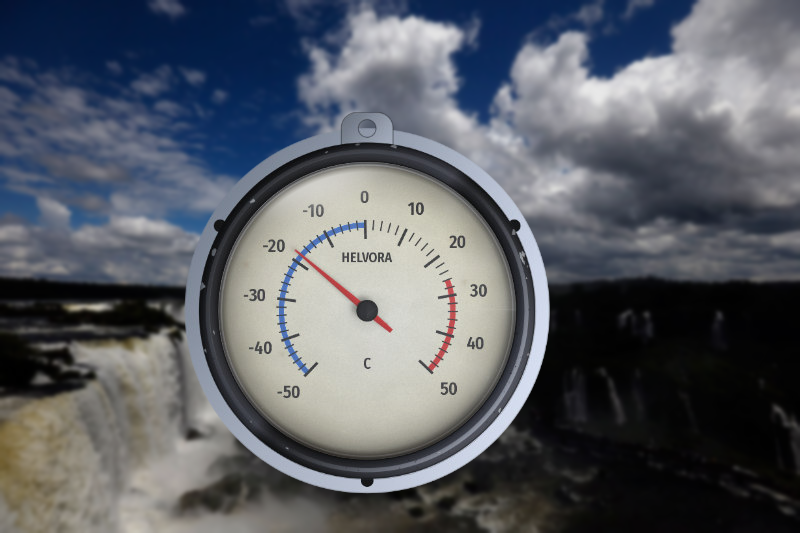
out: -18 °C
